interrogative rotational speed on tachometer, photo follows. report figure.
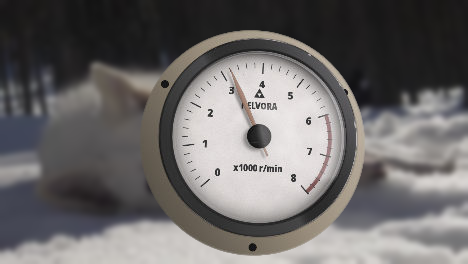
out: 3200 rpm
